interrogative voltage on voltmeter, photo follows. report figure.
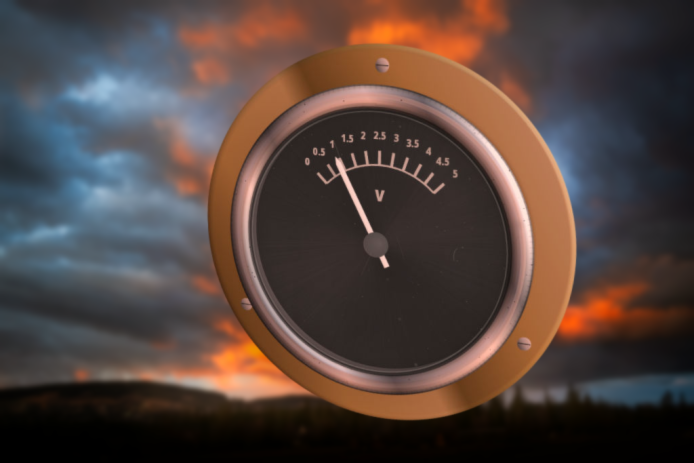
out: 1 V
